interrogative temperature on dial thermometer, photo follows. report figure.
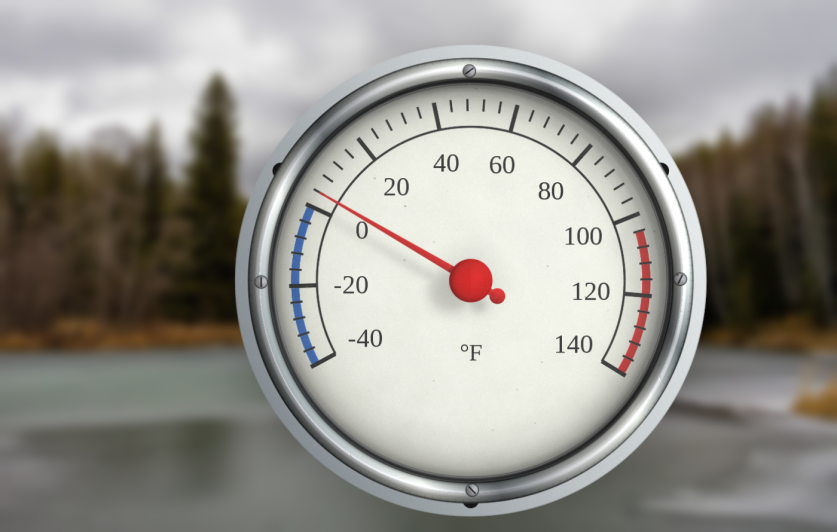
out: 4 °F
